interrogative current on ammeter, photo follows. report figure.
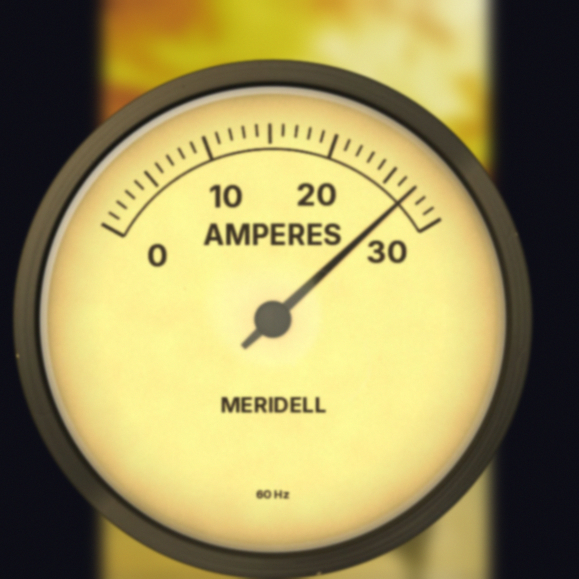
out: 27 A
